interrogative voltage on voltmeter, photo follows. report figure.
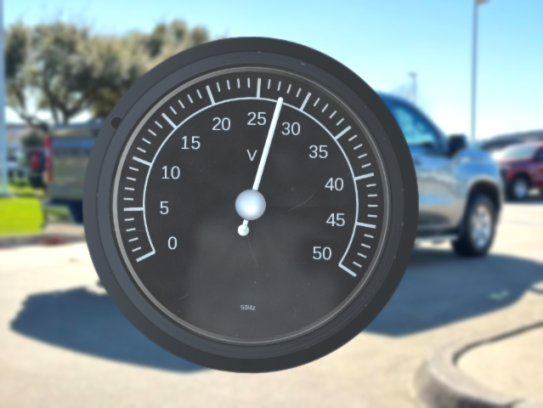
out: 27.5 V
